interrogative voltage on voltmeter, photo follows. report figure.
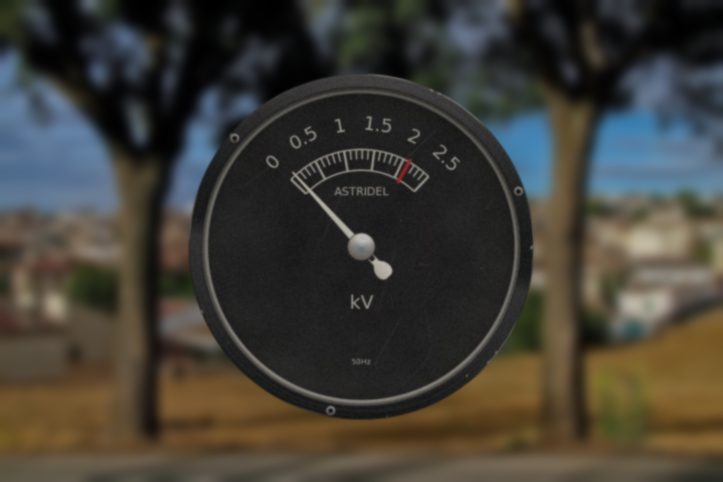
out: 0.1 kV
